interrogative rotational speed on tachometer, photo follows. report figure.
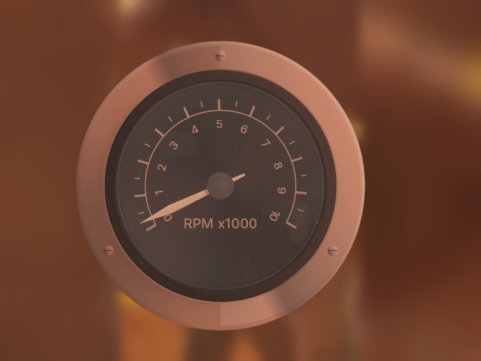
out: 250 rpm
